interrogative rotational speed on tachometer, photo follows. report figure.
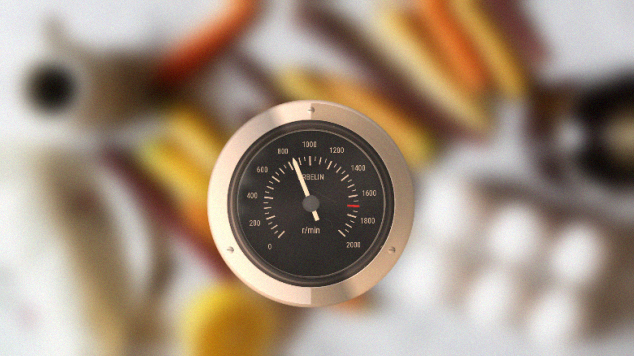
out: 850 rpm
